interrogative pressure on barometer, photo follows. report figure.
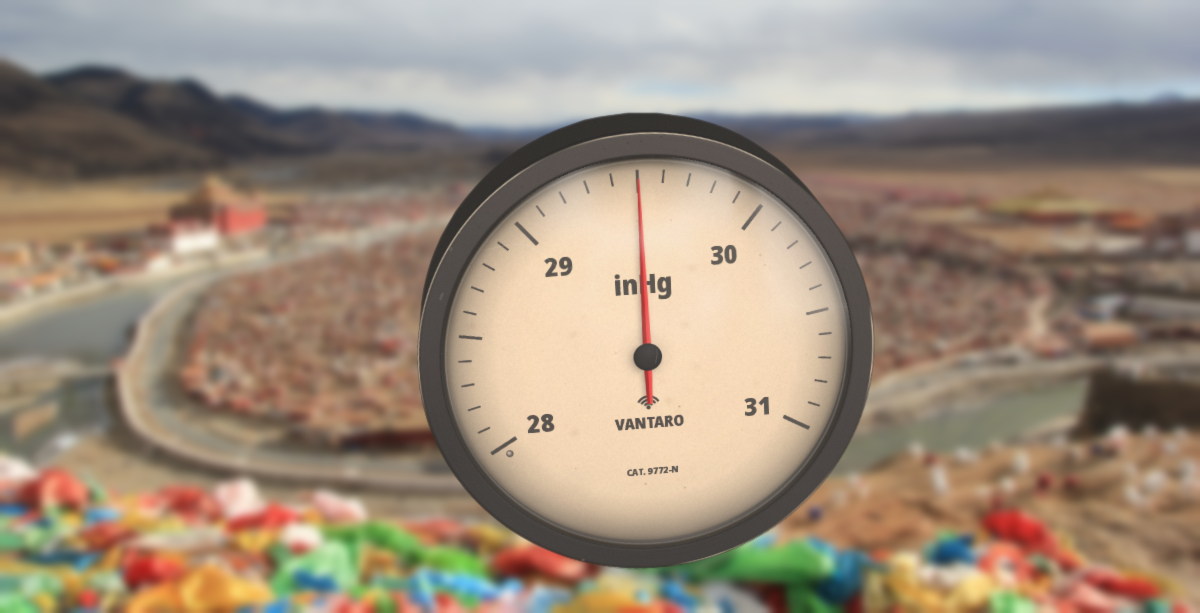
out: 29.5 inHg
